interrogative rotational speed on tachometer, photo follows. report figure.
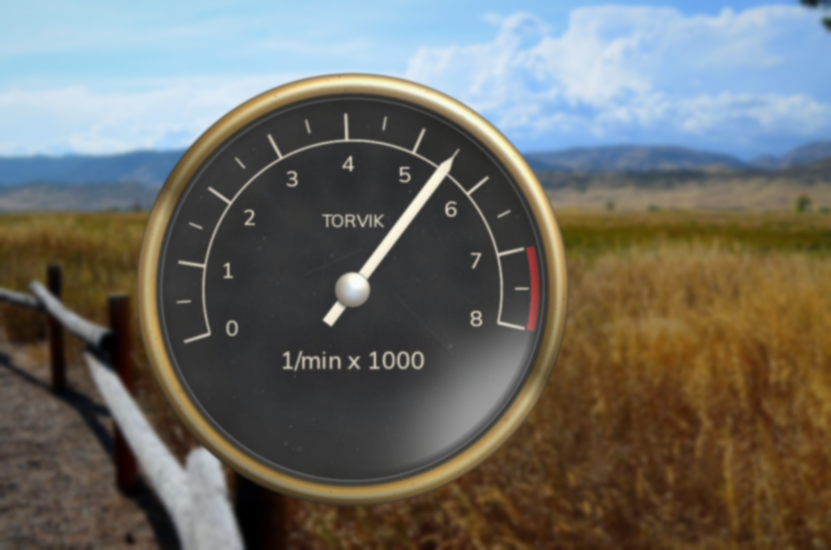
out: 5500 rpm
